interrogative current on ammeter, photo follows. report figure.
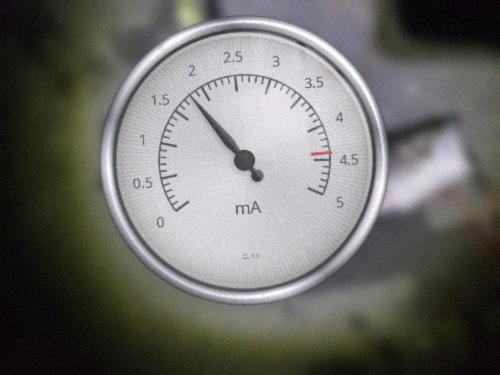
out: 1.8 mA
